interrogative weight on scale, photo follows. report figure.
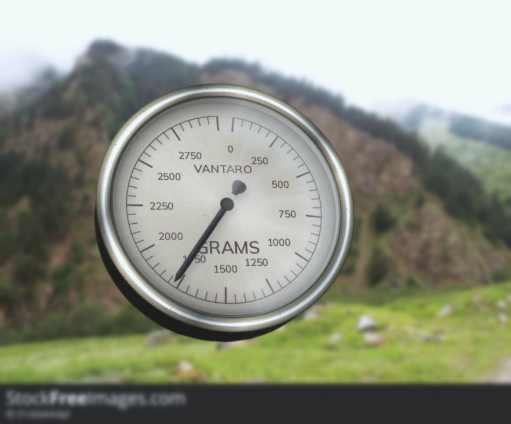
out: 1775 g
